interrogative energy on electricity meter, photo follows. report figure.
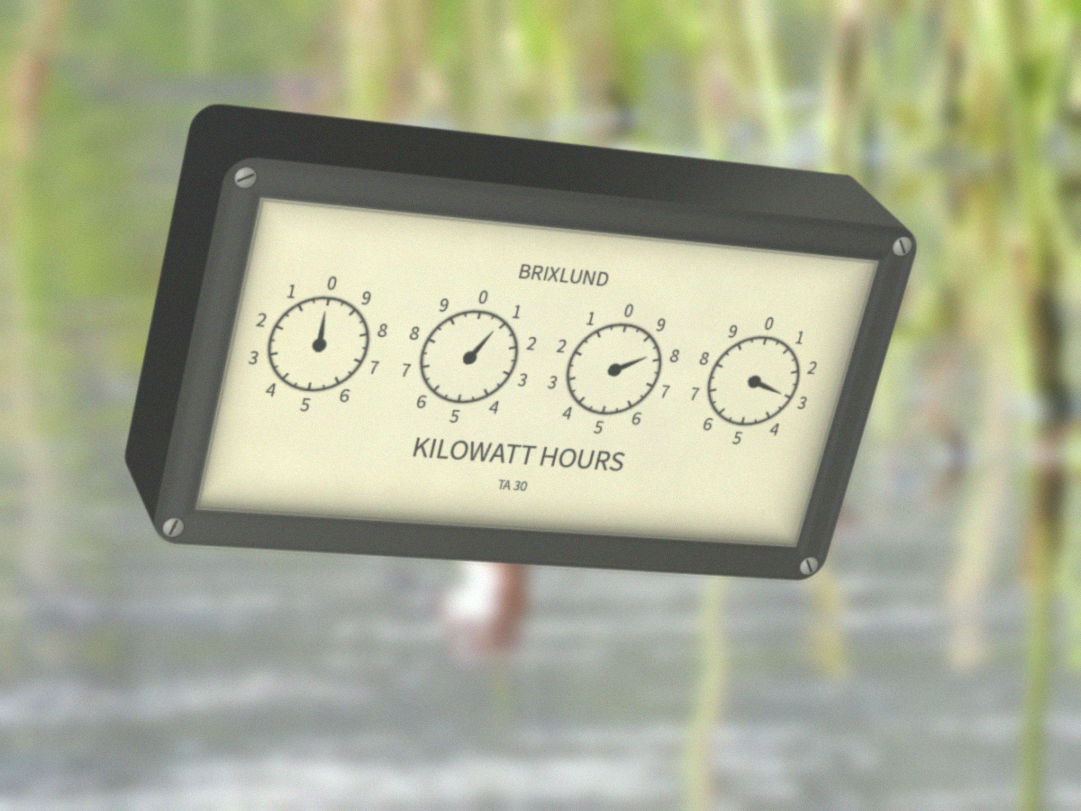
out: 83 kWh
